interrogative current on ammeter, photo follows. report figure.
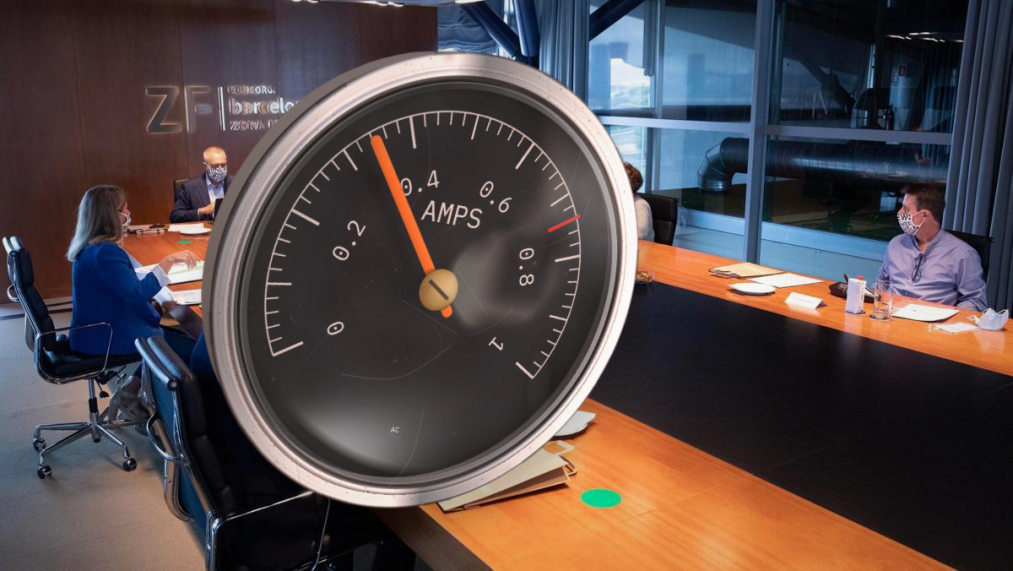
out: 0.34 A
